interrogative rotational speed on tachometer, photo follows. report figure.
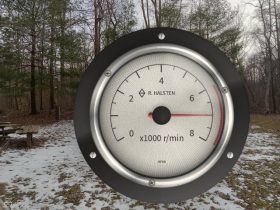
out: 7000 rpm
